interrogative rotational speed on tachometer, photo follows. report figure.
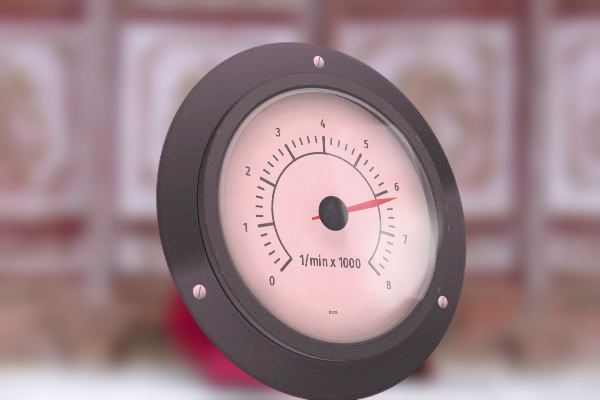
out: 6200 rpm
